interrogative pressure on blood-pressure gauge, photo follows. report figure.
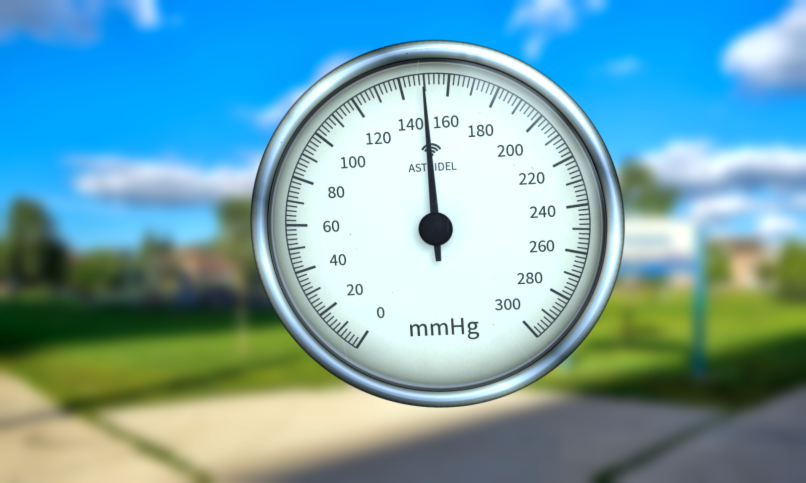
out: 150 mmHg
